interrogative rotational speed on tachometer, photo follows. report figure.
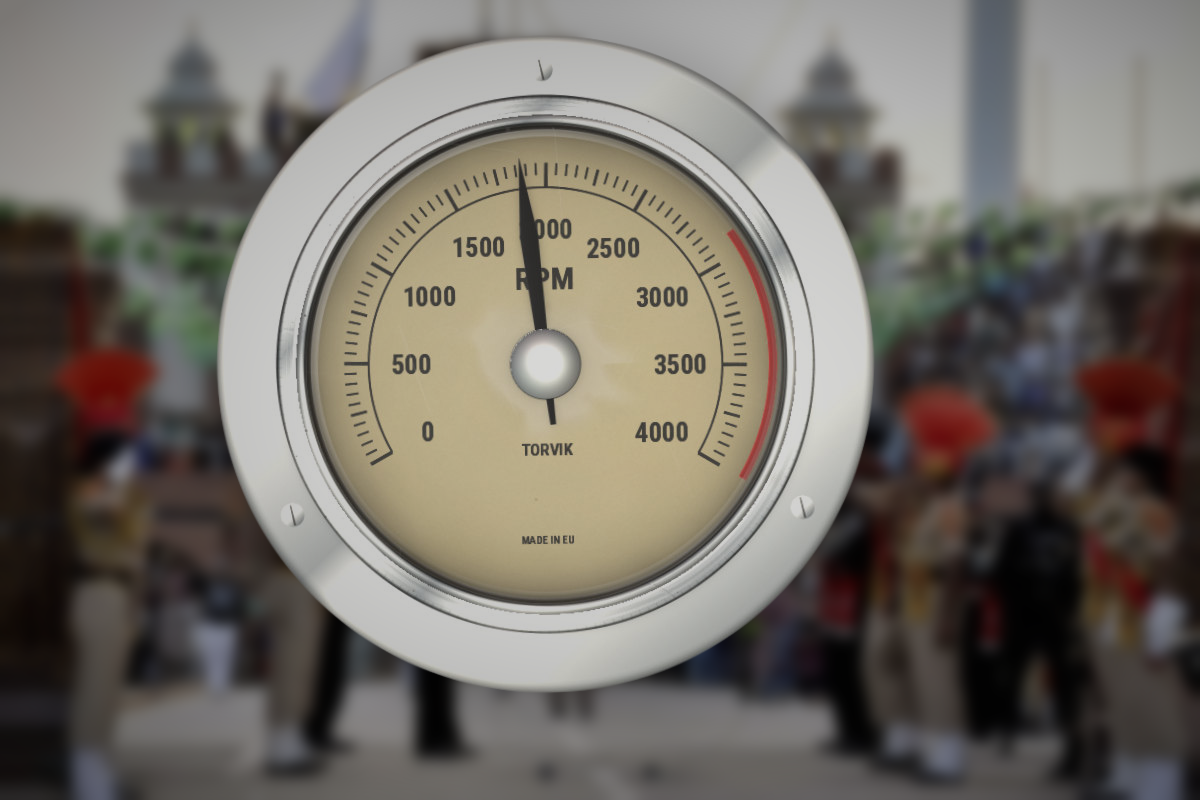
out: 1875 rpm
